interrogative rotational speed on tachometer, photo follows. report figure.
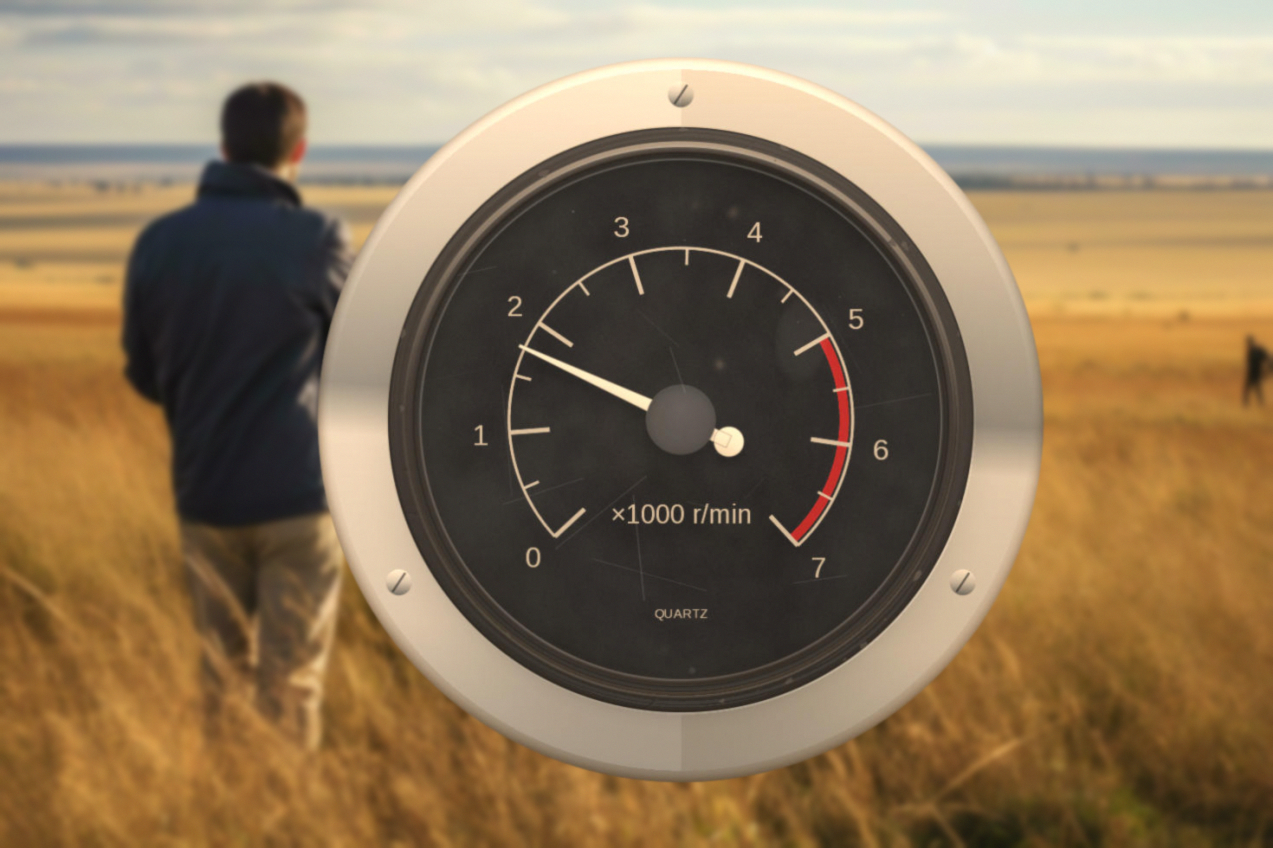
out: 1750 rpm
